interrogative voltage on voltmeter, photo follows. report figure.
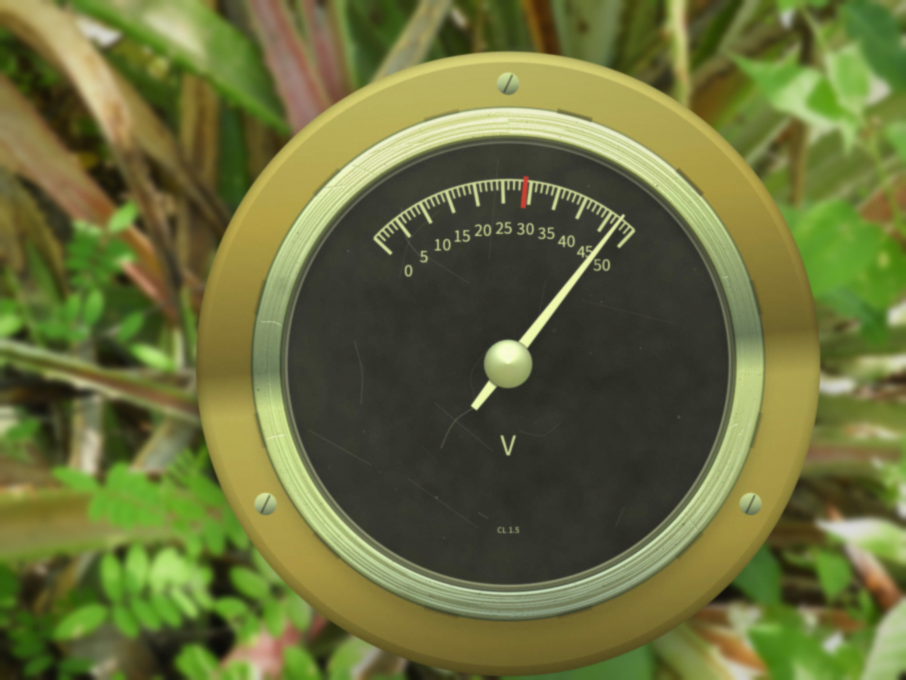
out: 47 V
